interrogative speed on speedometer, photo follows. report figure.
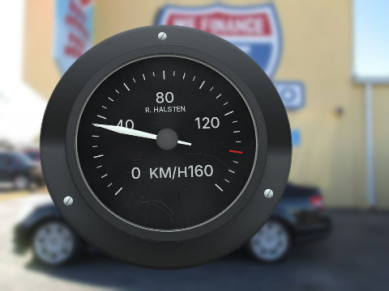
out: 35 km/h
